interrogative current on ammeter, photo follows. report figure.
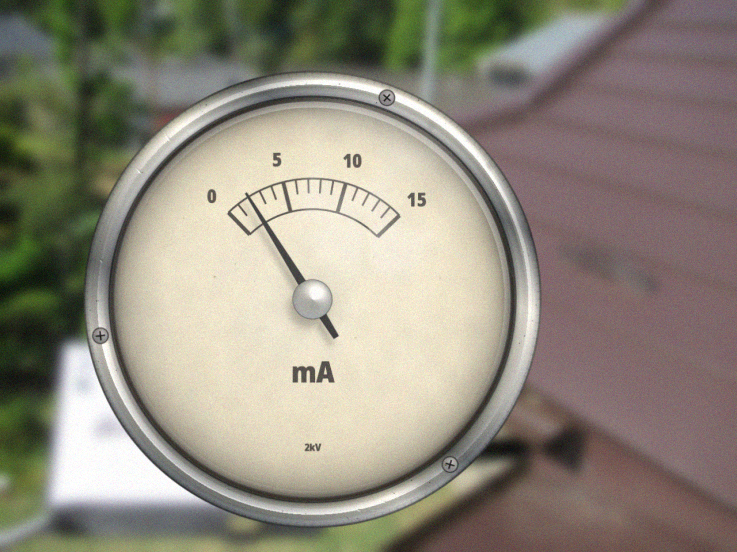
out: 2 mA
